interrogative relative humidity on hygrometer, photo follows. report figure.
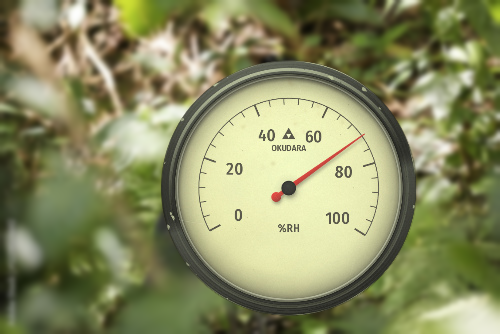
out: 72 %
